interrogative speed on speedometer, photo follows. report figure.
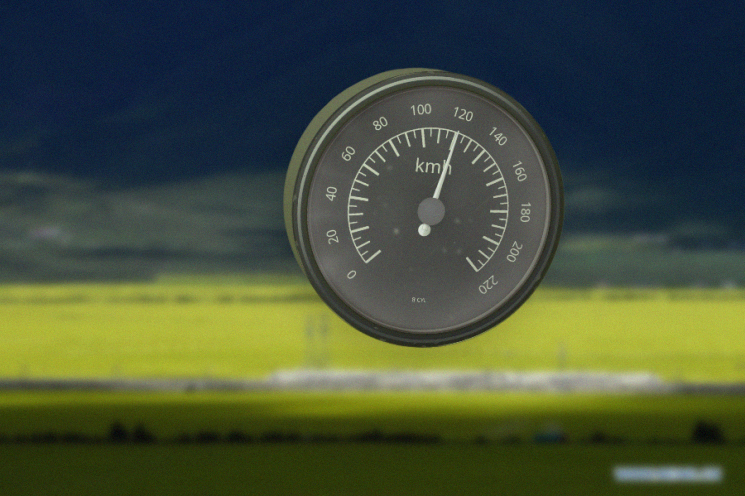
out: 120 km/h
